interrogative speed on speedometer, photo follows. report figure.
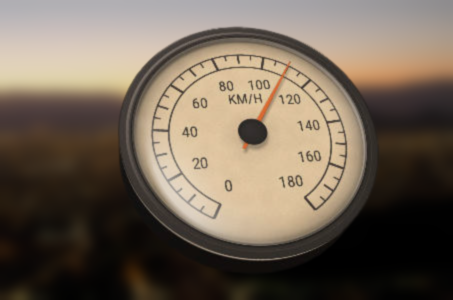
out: 110 km/h
